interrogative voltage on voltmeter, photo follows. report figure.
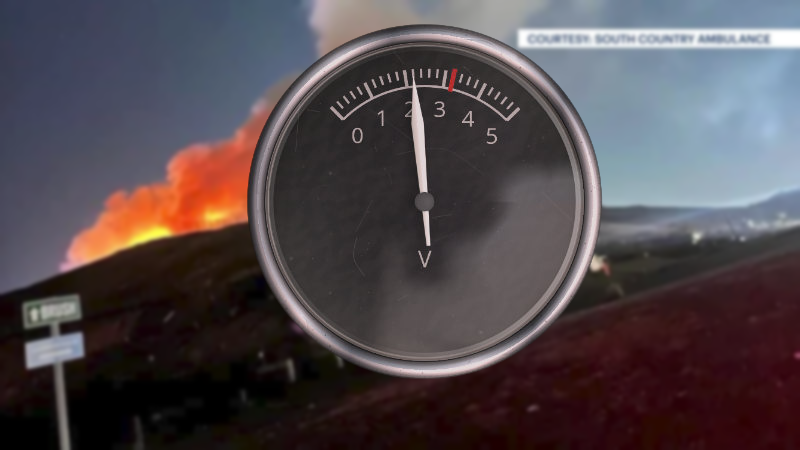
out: 2.2 V
